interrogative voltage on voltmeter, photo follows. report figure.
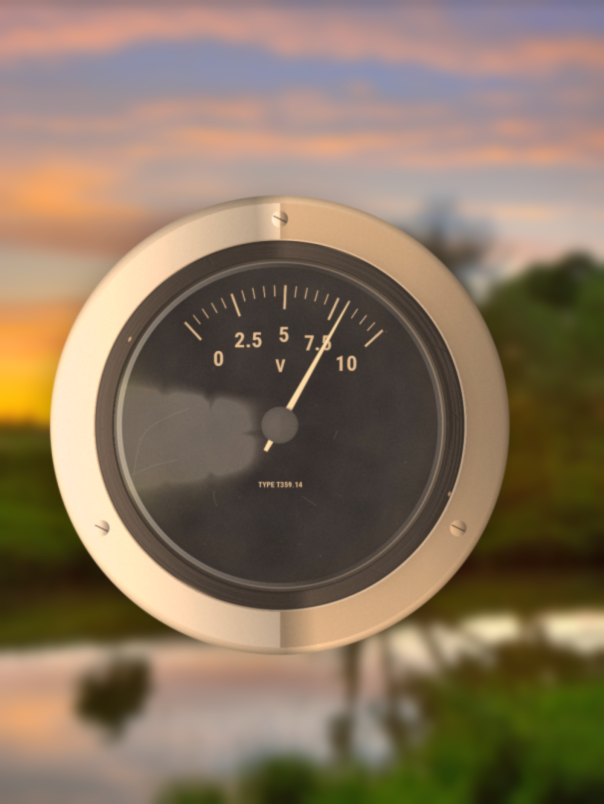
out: 8 V
